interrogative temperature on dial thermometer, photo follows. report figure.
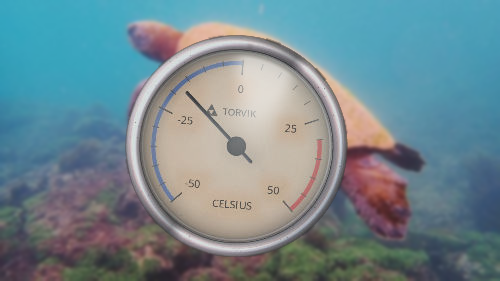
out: -17.5 °C
